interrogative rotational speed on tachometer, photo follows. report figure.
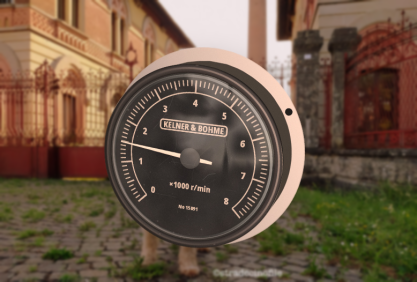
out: 1500 rpm
